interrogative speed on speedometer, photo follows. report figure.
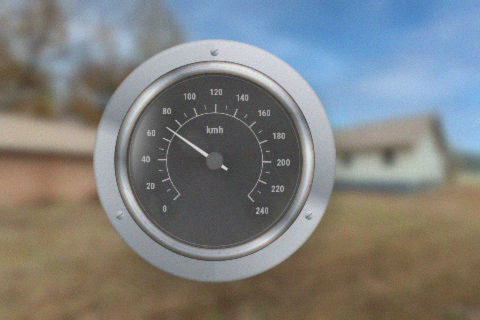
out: 70 km/h
